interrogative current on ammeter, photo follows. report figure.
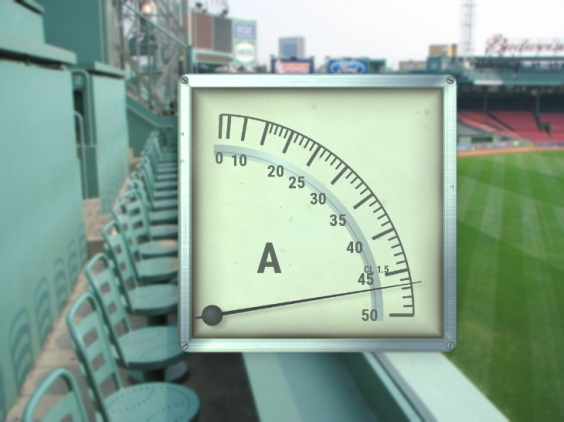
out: 46.5 A
